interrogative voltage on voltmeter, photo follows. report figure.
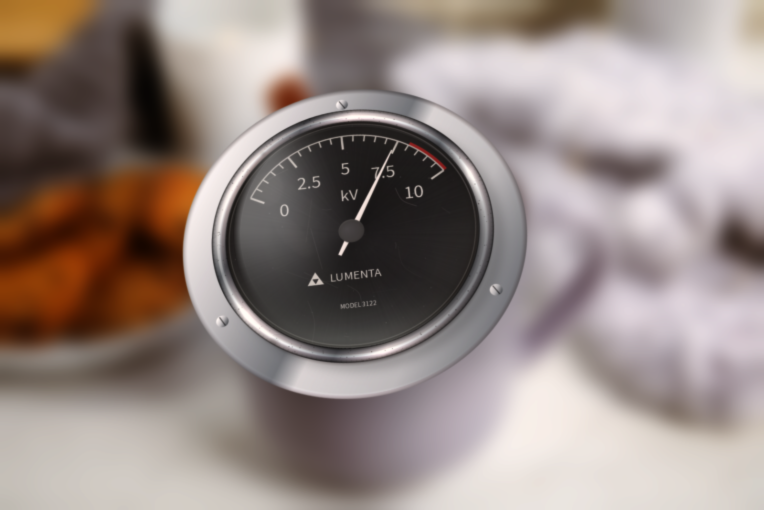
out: 7.5 kV
